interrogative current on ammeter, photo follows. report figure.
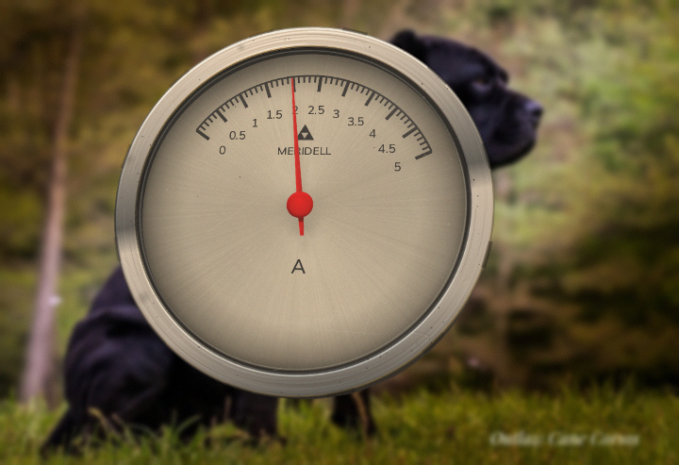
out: 2 A
